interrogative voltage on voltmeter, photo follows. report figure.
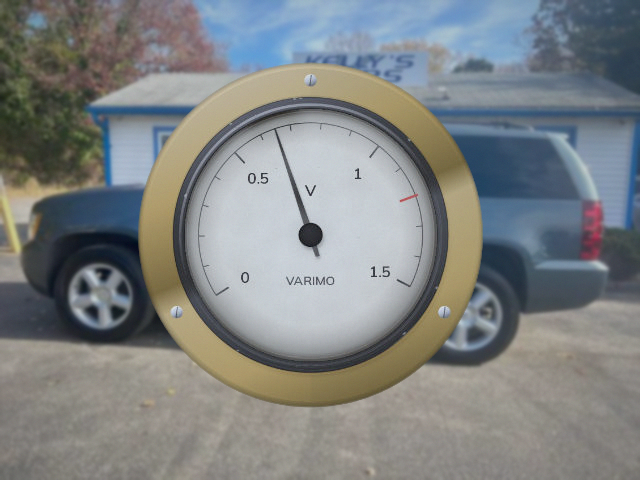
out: 0.65 V
